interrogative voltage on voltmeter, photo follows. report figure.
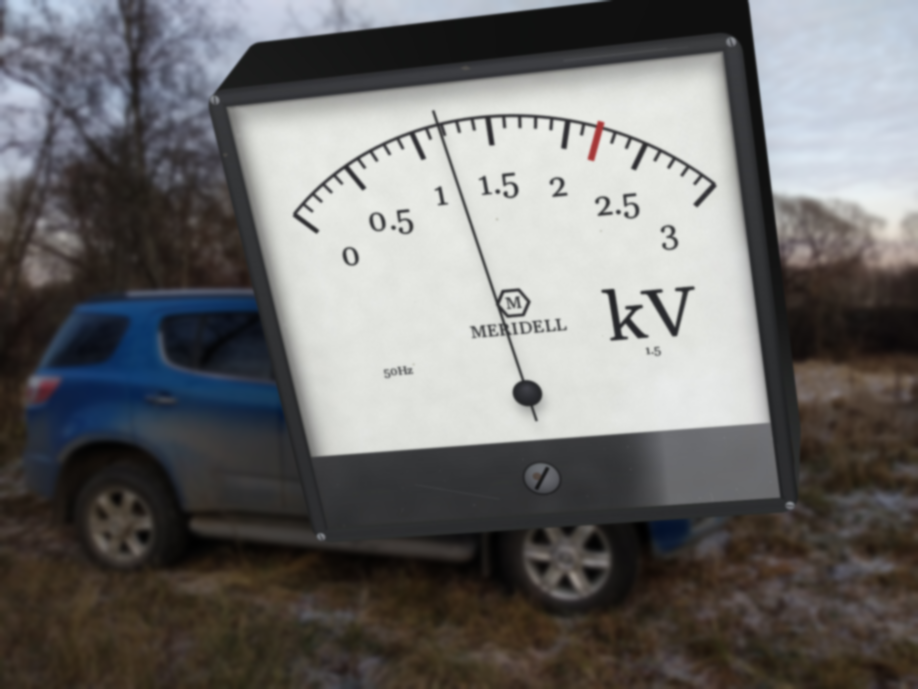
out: 1.2 kV
